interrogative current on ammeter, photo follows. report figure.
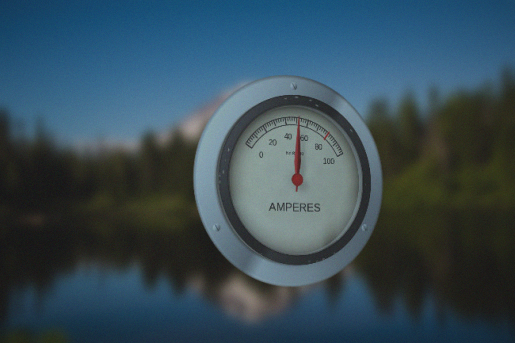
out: 50 A
